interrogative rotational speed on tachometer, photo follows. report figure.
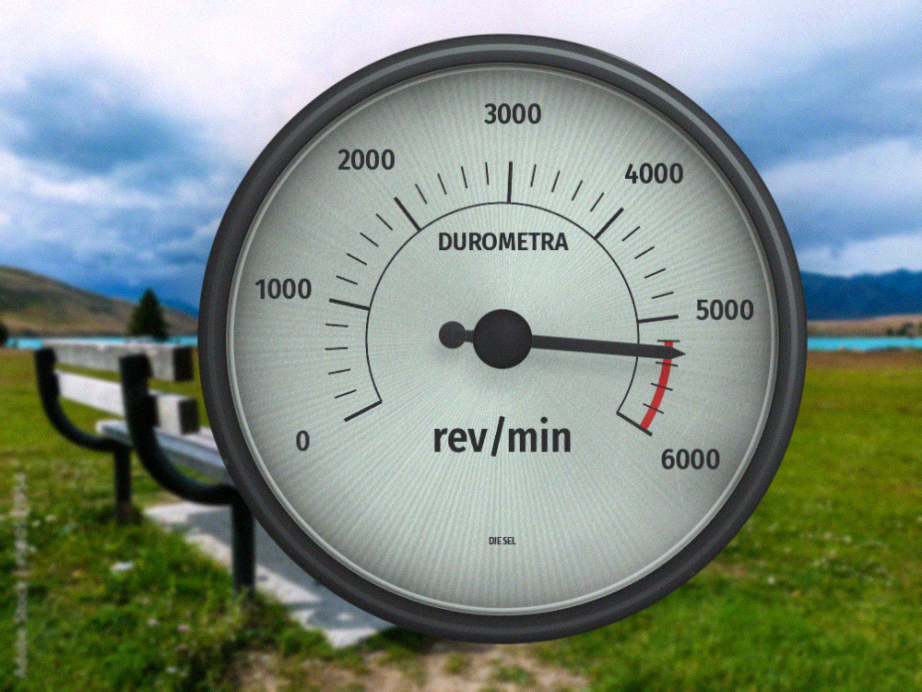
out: 5300 rpm
